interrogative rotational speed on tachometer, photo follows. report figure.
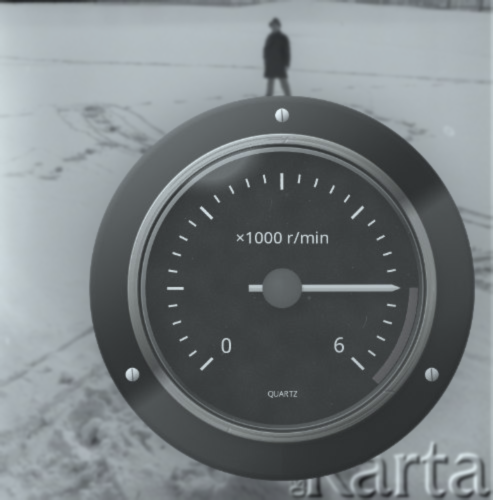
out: 5000 rpm
